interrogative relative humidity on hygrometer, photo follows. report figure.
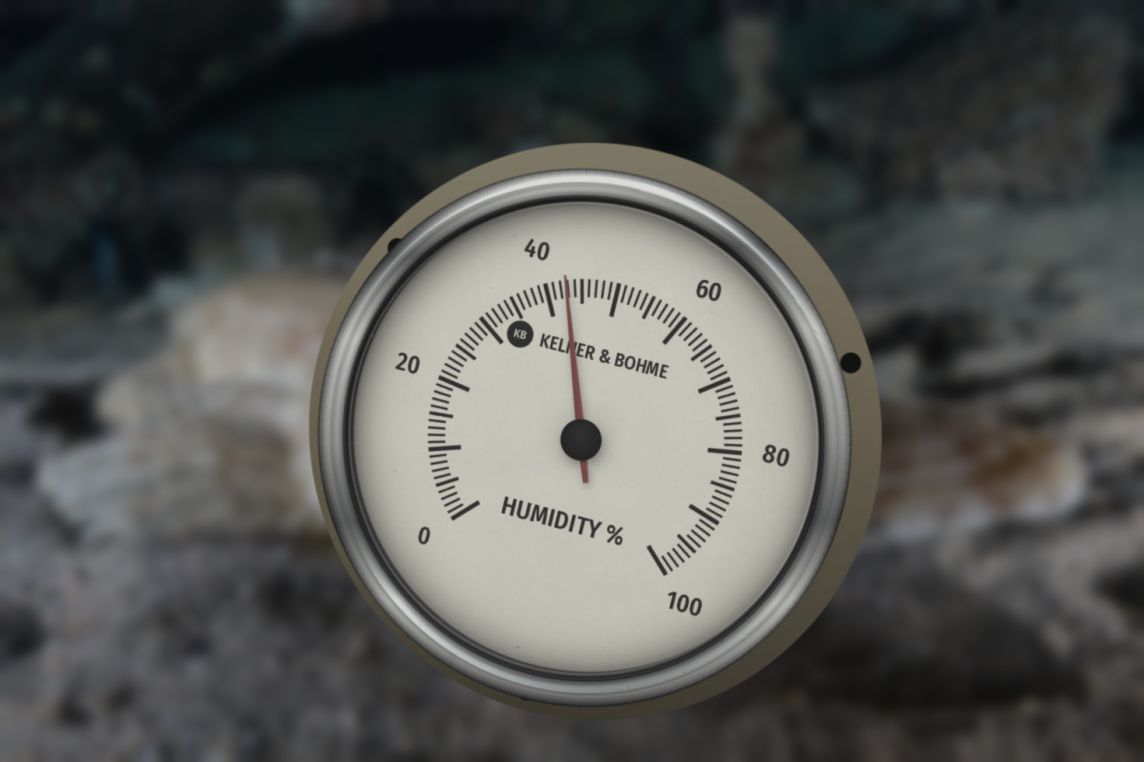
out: 43 %
